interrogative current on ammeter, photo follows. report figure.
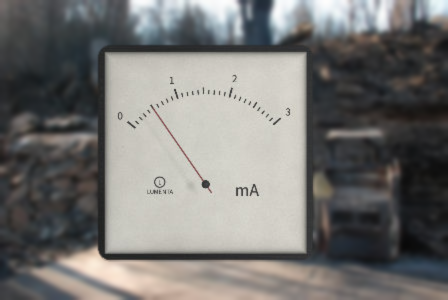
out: 0.5 mA
